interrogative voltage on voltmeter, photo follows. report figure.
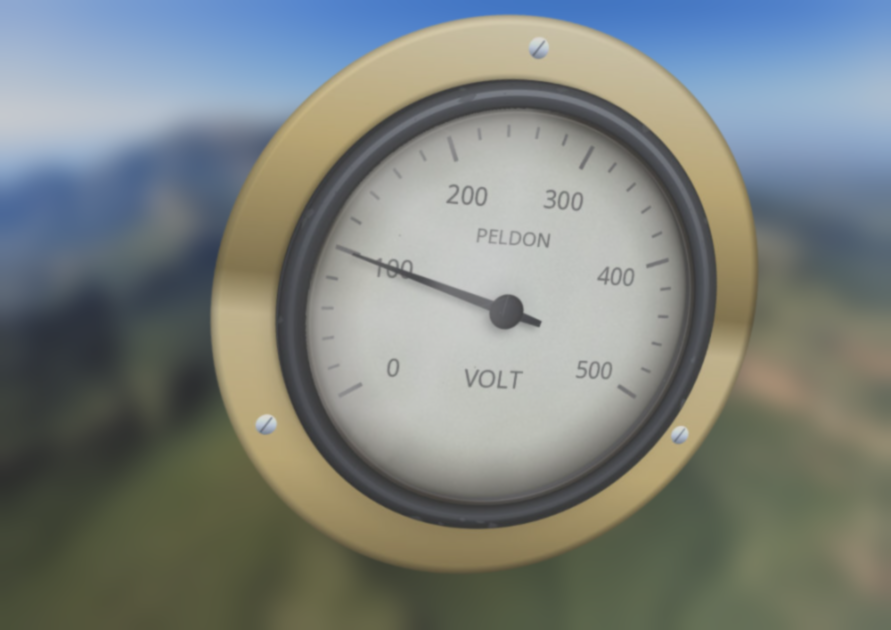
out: 100 V
